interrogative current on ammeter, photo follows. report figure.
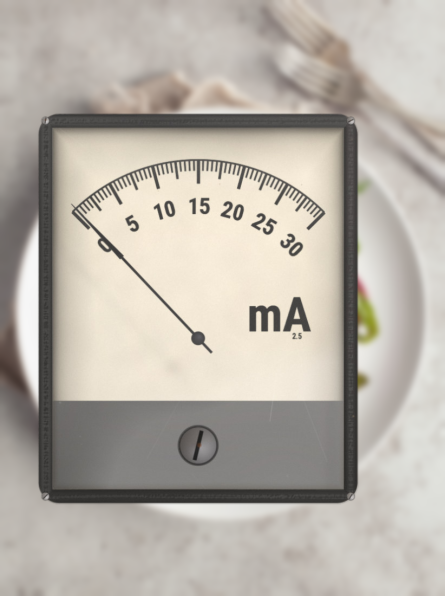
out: 0.5 mA
